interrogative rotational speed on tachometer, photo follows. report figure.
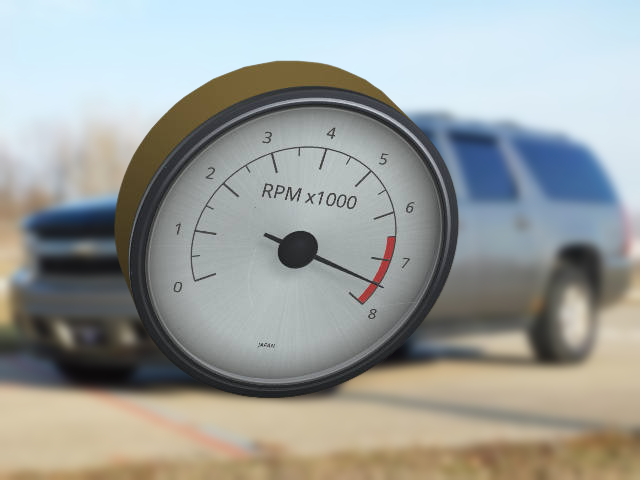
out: 7500 rpm
